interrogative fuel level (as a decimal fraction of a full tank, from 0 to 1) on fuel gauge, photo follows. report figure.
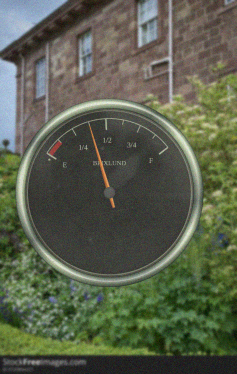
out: 0.375
